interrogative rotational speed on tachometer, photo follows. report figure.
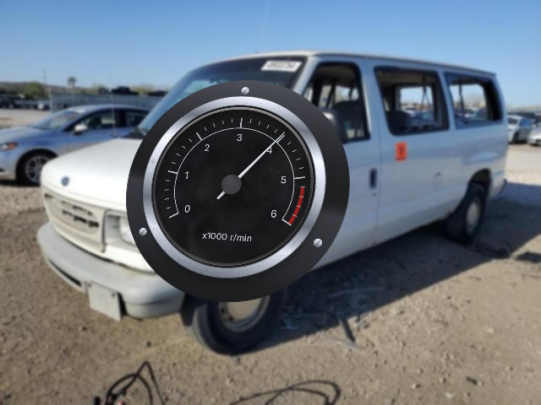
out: 4000 rpm
